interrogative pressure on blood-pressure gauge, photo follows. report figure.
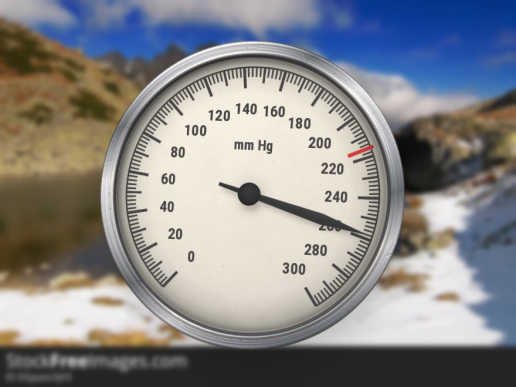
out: 258 mmHg
